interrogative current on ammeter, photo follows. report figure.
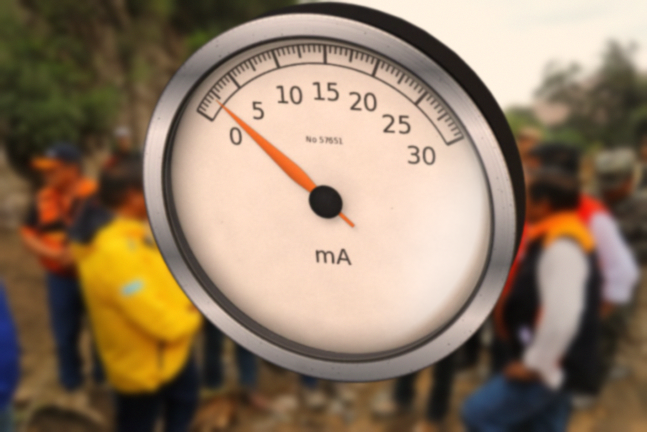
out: 2.5 mA
